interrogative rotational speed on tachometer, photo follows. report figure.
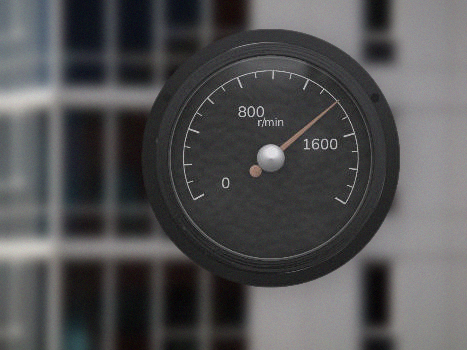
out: 1400 rpm
